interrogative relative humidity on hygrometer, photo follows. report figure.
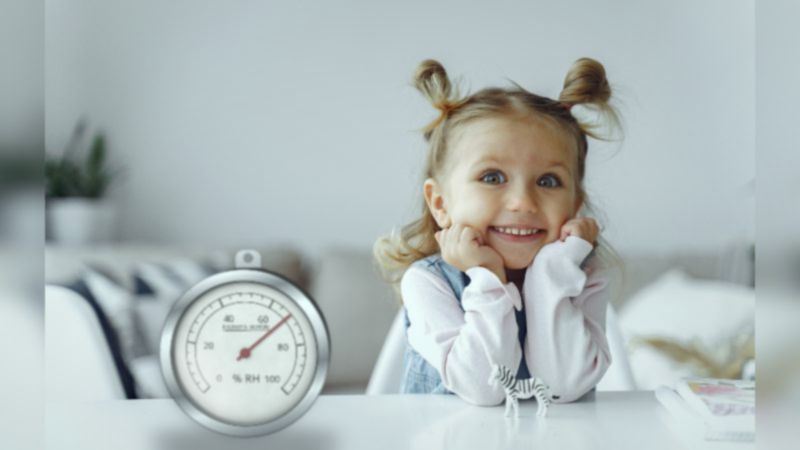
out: 68 %
